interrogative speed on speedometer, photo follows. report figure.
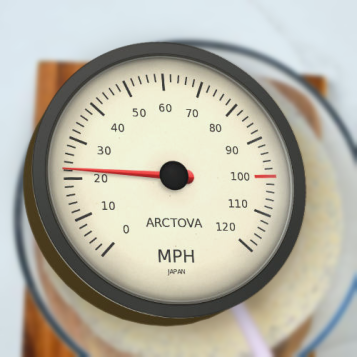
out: 22 mph
